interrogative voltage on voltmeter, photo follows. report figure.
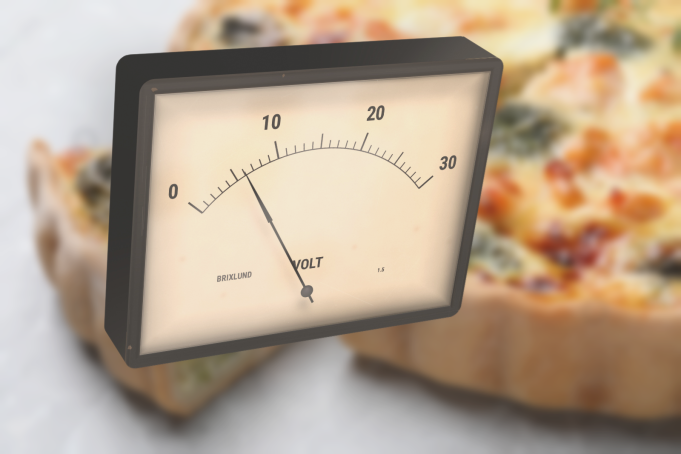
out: 6 V
